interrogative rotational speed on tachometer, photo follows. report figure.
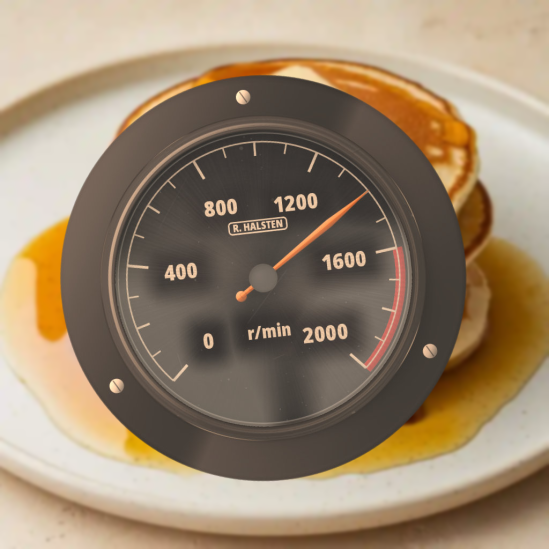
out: 1400 rpm
